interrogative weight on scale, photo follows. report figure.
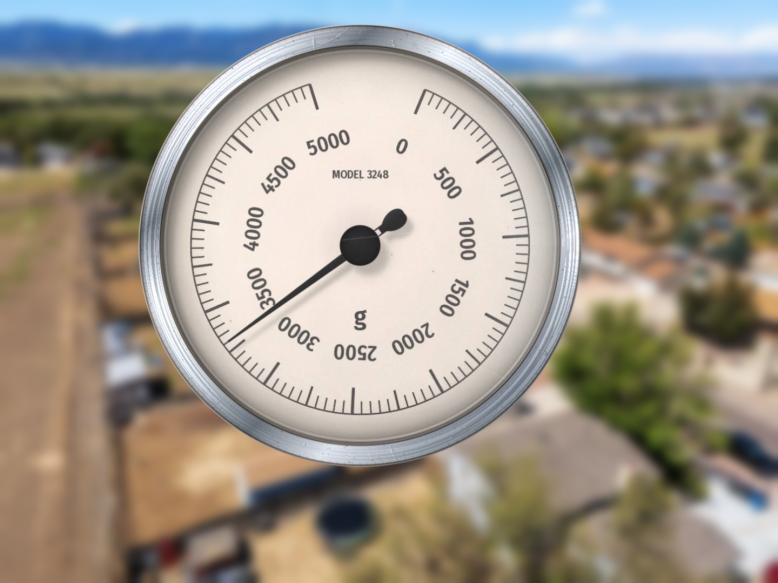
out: 3300 g
